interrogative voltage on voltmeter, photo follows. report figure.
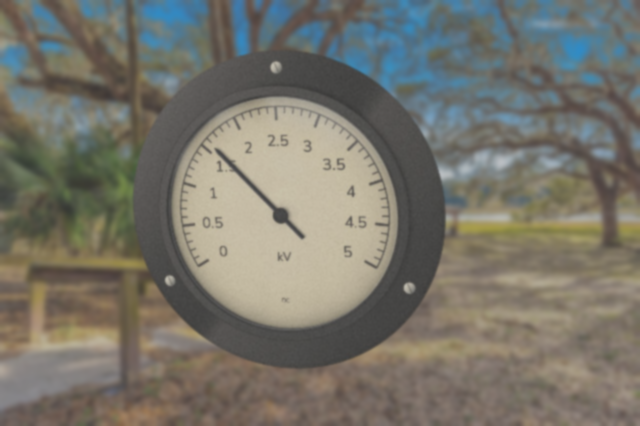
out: 1.6 kV
